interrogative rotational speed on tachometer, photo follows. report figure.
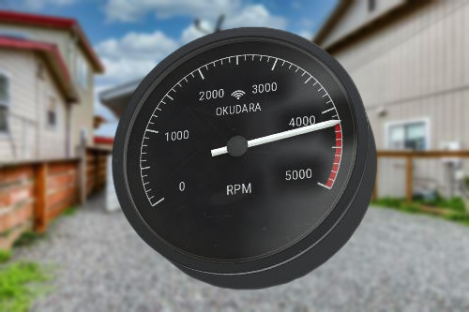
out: 4200 rpm
